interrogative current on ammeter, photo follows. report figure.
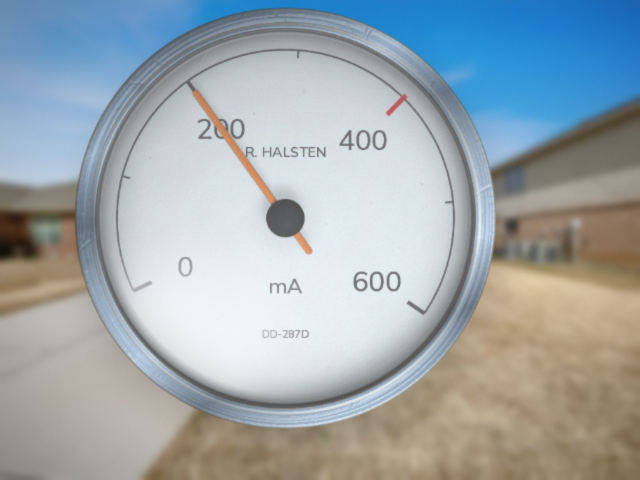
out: 200 mA
